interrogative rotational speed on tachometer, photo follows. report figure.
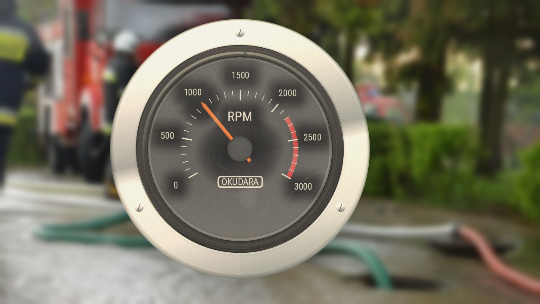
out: 1000 rpm
